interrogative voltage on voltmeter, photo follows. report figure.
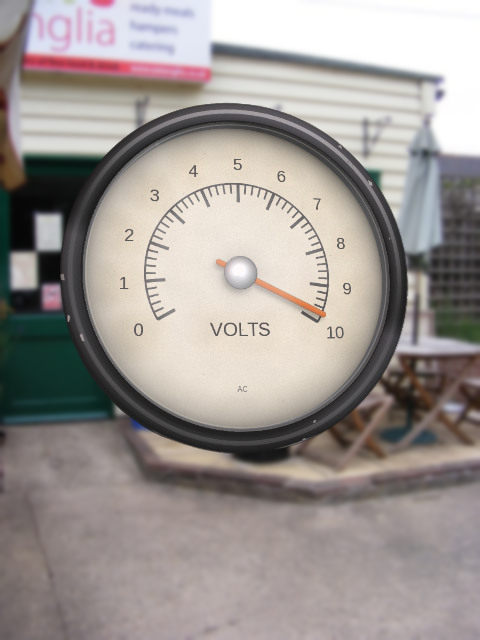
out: 9.8 V
